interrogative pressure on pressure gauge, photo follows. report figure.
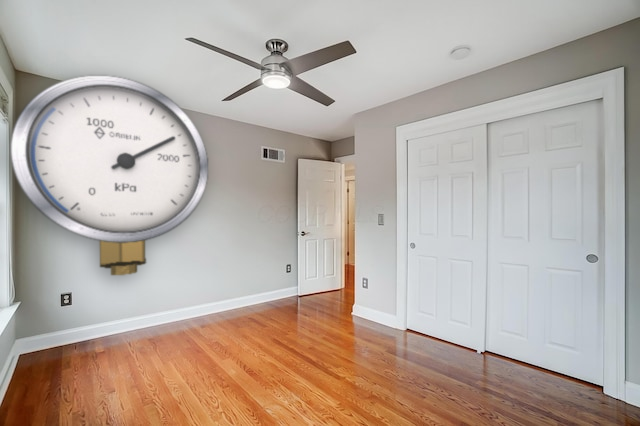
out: 1800 kPa
